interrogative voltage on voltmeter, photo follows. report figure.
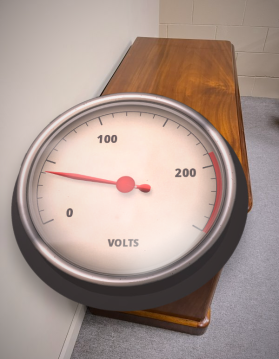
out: 40 V
